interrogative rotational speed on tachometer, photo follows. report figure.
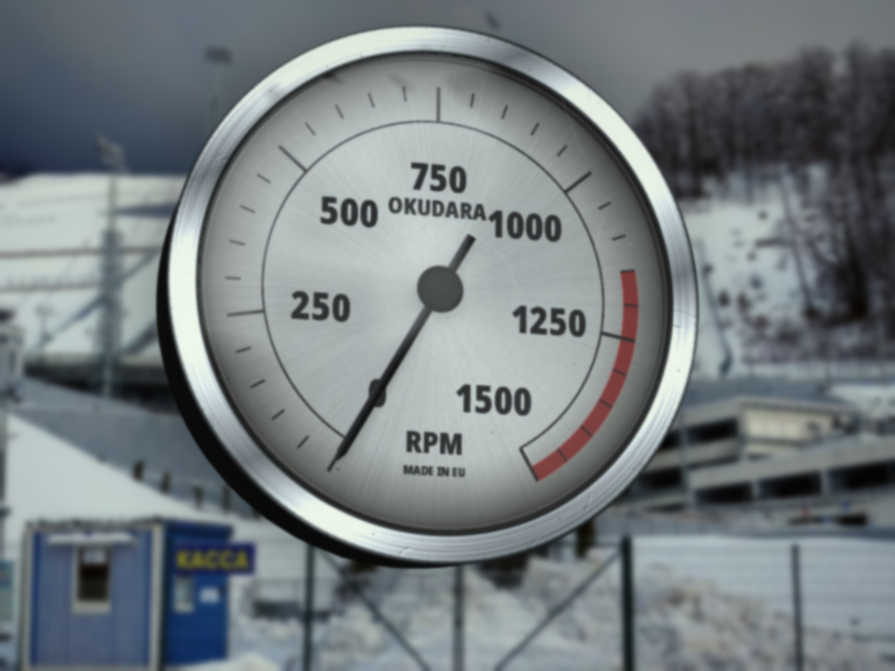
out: 0 rpm
